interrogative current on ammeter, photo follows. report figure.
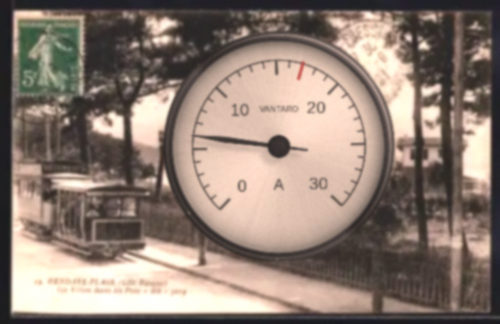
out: 6 A
